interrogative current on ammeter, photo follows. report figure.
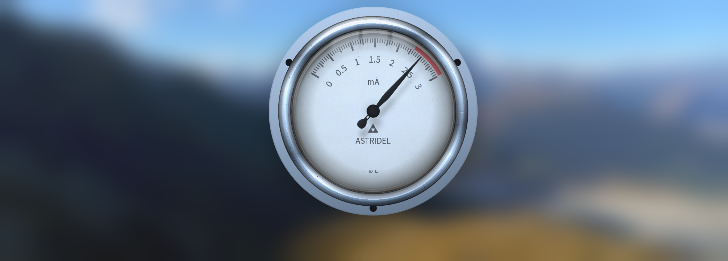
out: 2.5 mA
